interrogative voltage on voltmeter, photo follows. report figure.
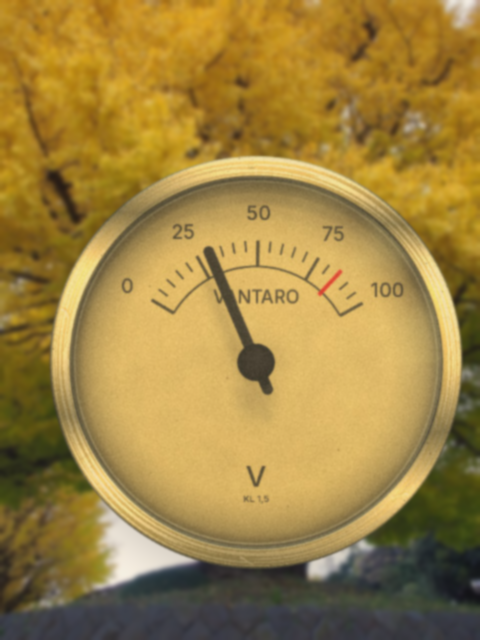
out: 30 V
